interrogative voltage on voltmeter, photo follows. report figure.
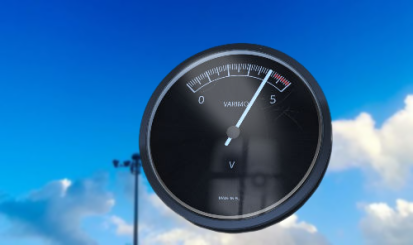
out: 4 V
